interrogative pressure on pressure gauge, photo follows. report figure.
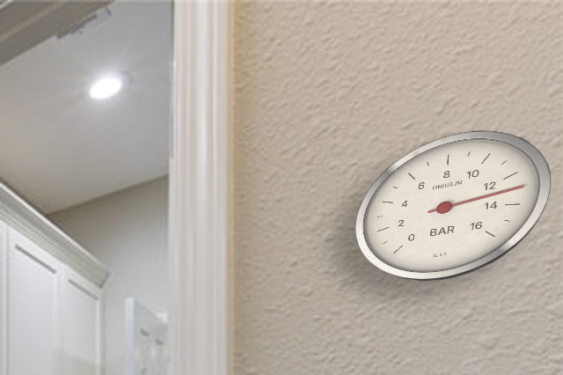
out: 13 bar
